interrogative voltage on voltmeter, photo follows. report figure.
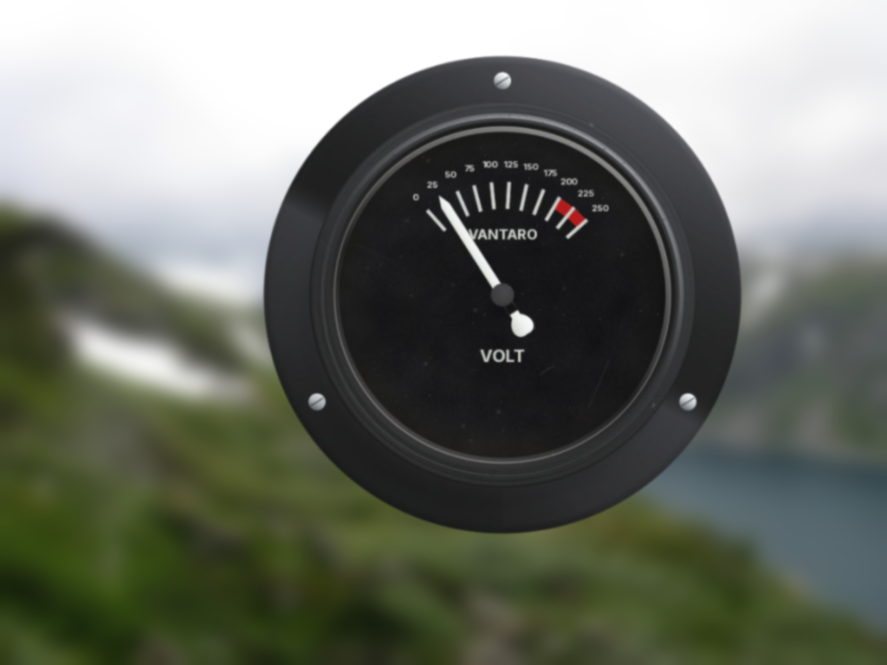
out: 25 V
